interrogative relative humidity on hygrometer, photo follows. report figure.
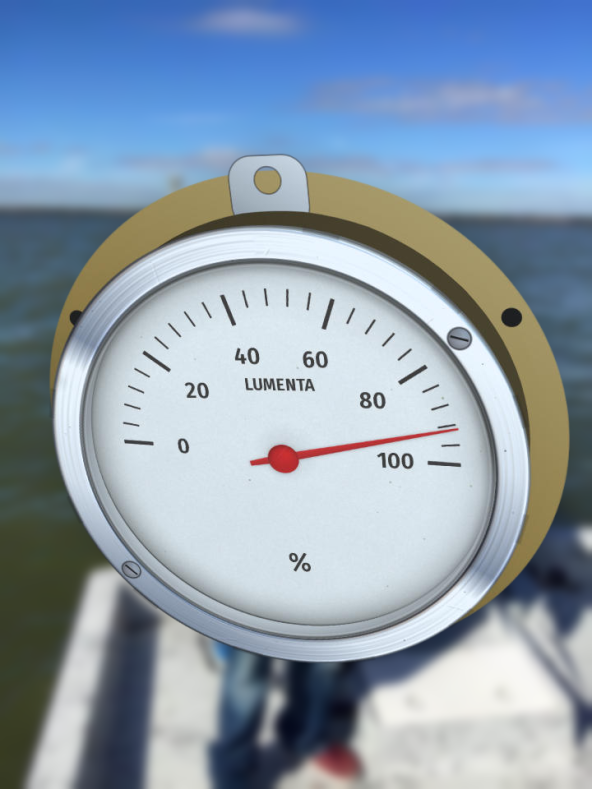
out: 92 %
